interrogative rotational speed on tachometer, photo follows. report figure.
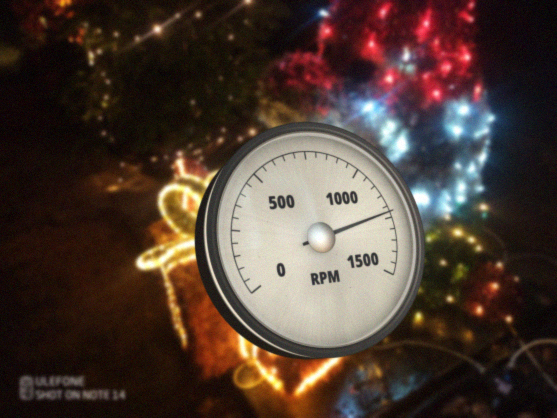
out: 1225 rpm
